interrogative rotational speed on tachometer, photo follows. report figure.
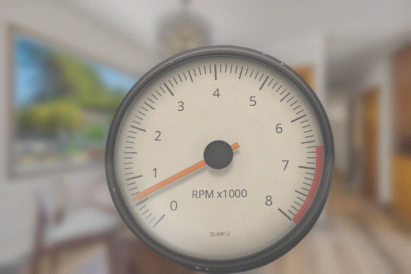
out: 600 rpm
